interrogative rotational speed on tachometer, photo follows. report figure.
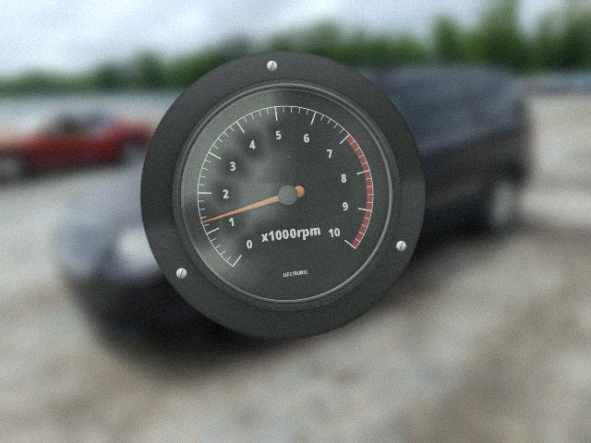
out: 1300 rpm
